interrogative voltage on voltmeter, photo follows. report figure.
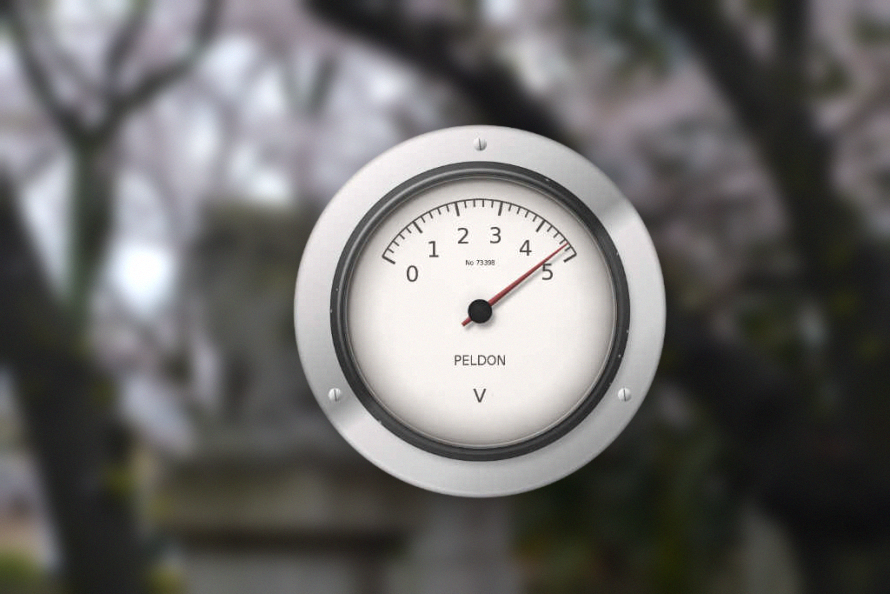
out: 4.7 V
